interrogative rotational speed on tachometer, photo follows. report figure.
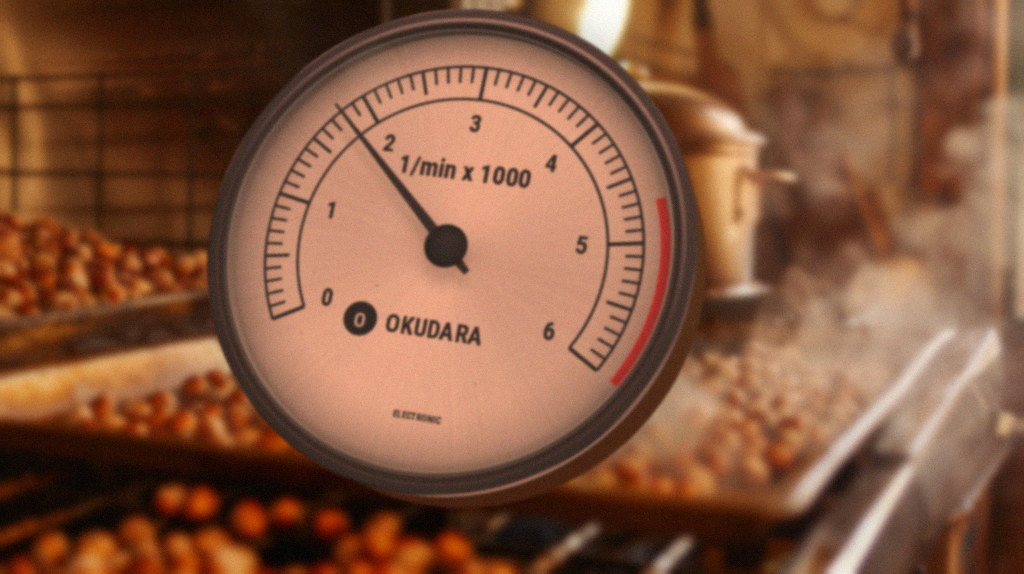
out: 1800 rpm
